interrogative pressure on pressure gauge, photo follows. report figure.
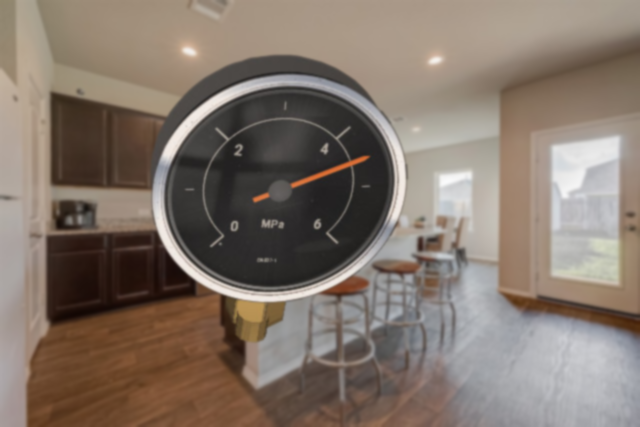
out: 4.5 MPa
